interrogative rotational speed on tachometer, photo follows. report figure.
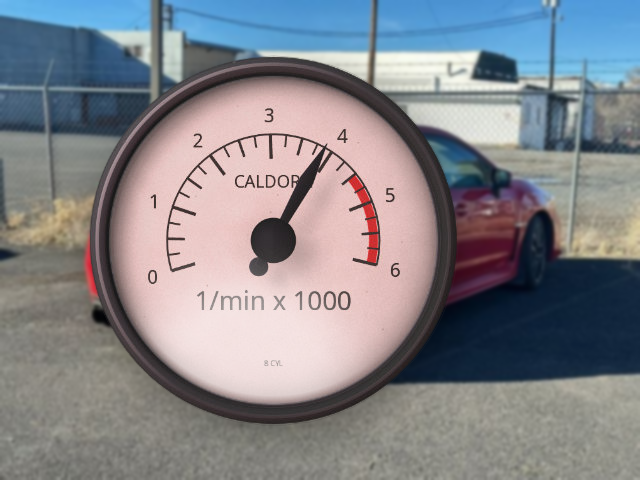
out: 3875 rpm
